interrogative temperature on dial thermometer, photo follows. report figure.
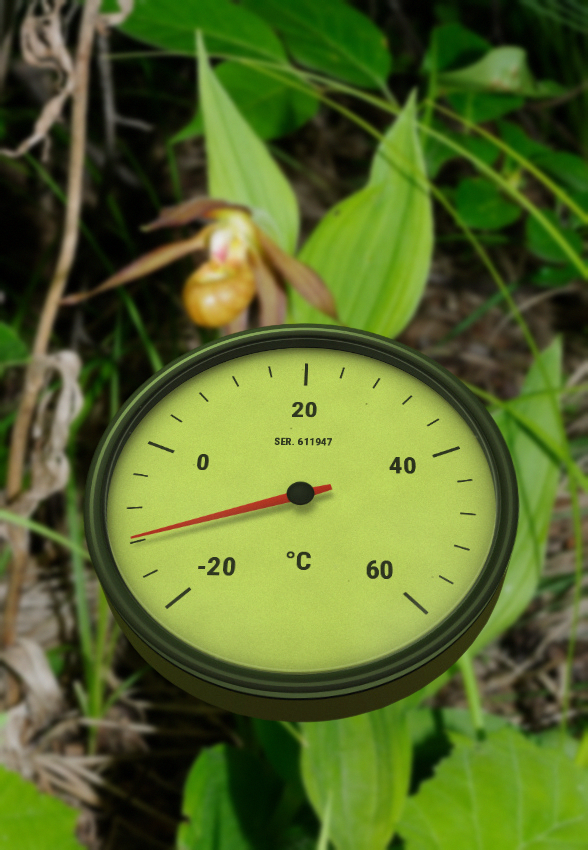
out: -12 °C
